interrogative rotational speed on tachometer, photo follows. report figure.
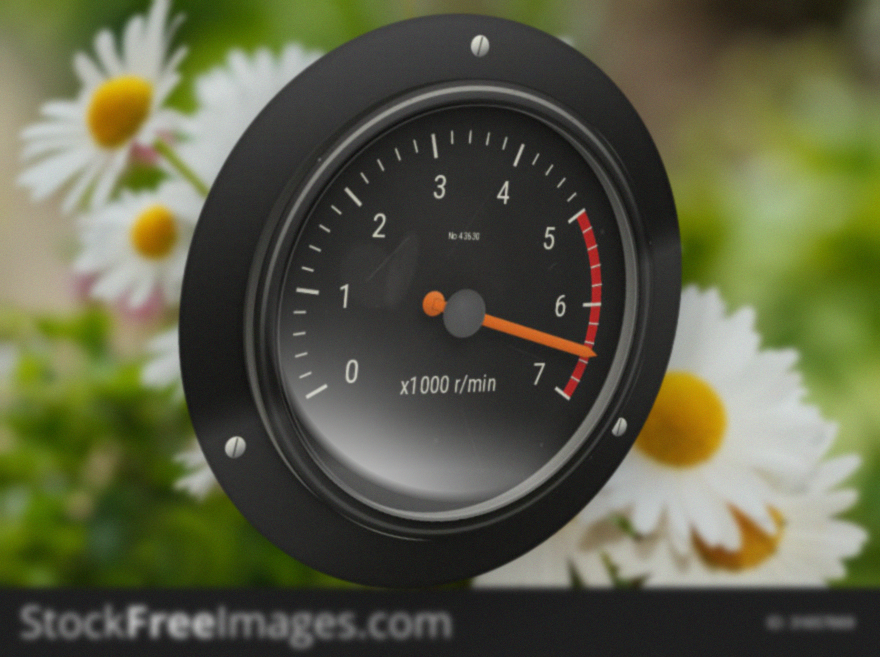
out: 6500 rpm
